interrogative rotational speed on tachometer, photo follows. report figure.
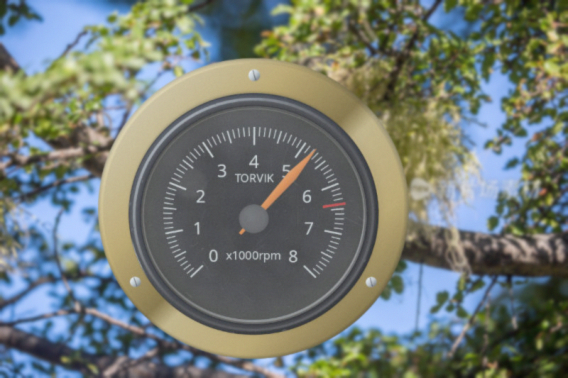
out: 5200 rpm
